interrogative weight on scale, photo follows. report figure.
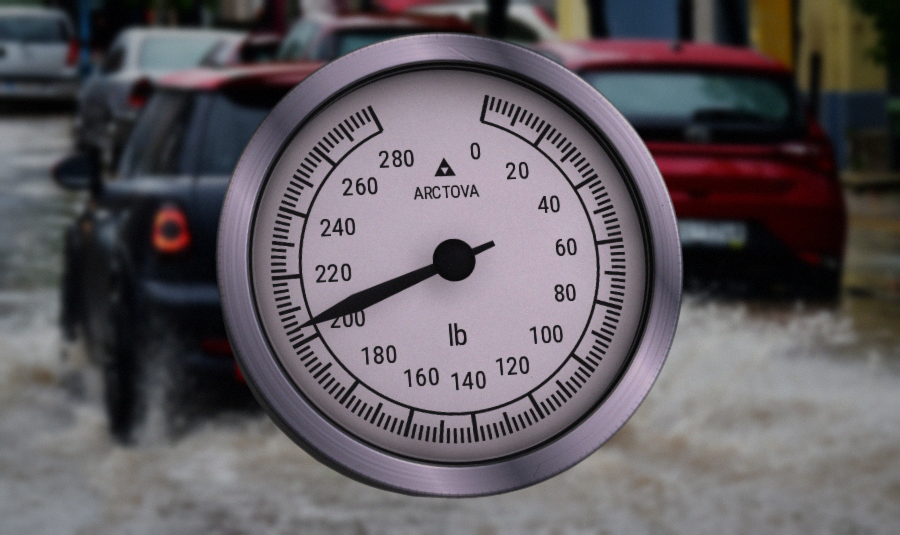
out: 204 lb
